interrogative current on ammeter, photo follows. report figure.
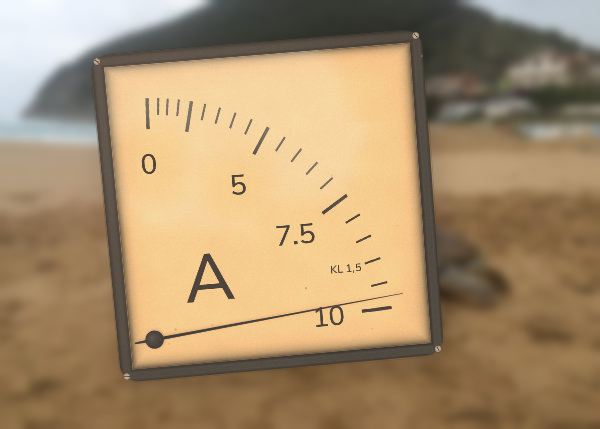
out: 9.75 A
